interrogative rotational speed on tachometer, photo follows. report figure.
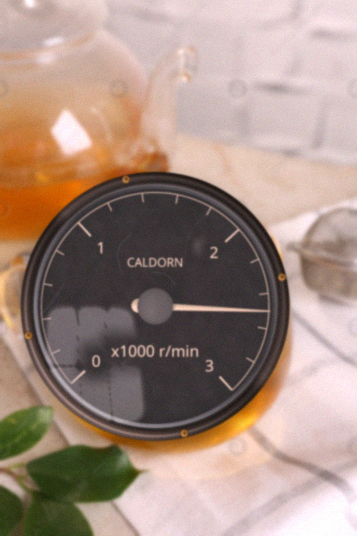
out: 2500 rpm
